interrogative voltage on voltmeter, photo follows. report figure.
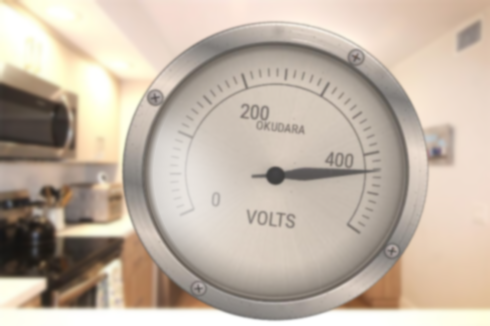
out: 420 V
